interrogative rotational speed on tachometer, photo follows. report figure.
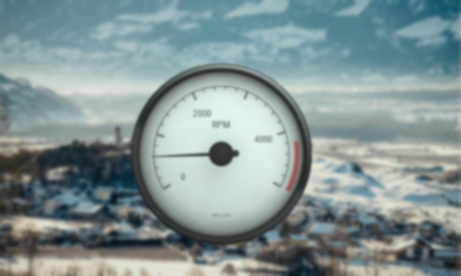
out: 600 rpm
